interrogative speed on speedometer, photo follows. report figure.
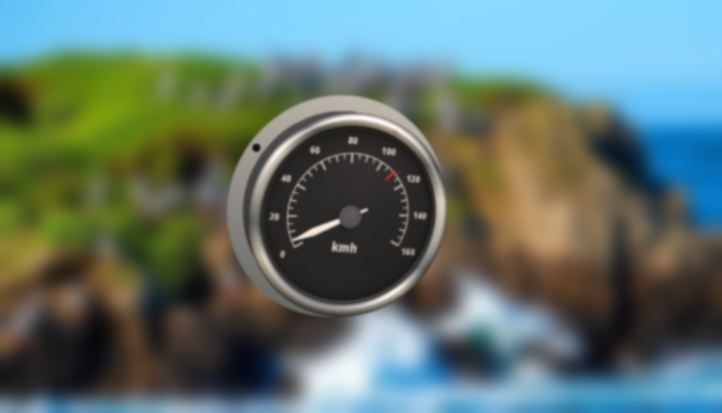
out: 5 km/h
